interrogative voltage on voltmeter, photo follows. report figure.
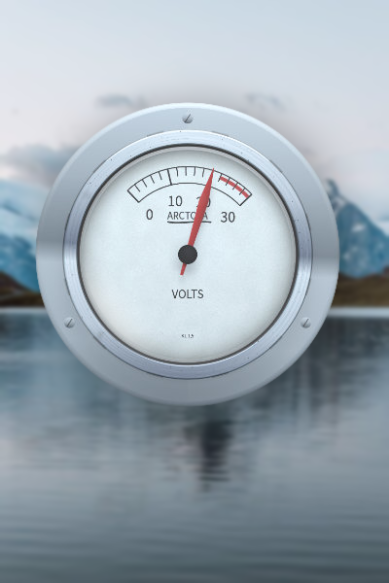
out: 20 V
